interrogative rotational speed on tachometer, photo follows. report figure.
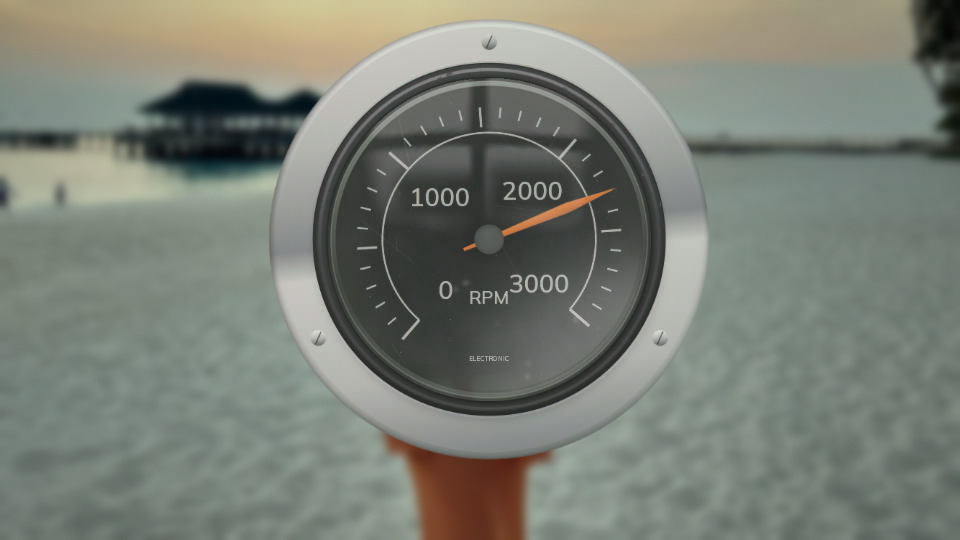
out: 2300 rpm
